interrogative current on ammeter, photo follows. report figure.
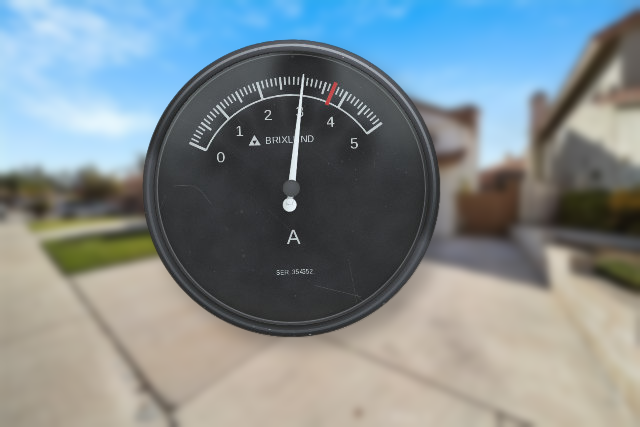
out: 3 A
